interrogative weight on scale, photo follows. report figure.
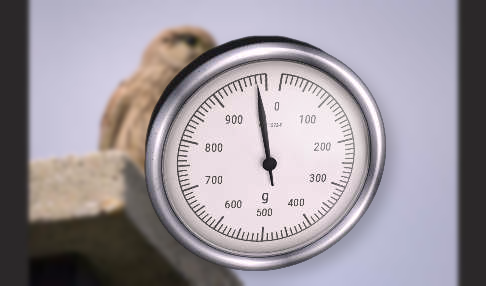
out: 980 g
